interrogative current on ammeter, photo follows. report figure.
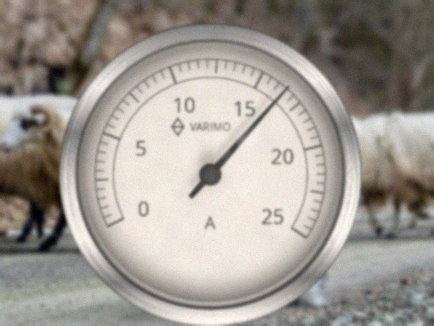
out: 16.5 A
